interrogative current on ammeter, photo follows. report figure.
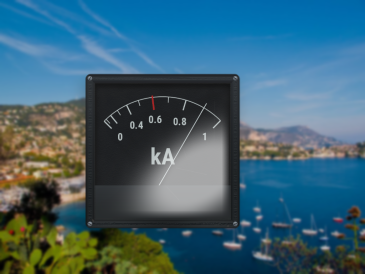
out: 0.9 kA
